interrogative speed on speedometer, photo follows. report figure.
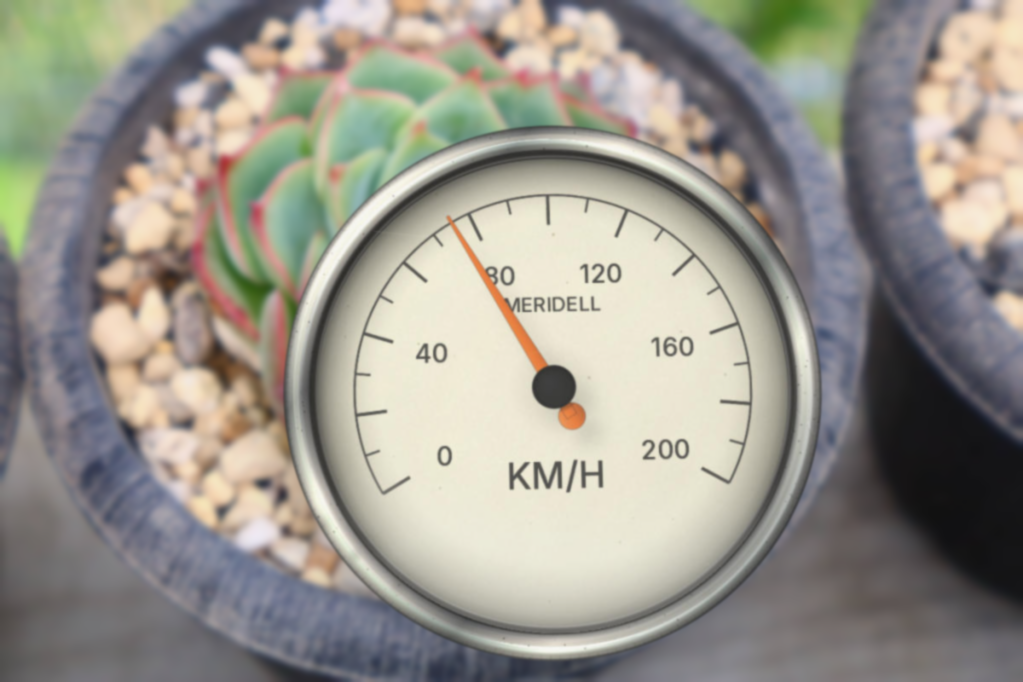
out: 75 km/h
